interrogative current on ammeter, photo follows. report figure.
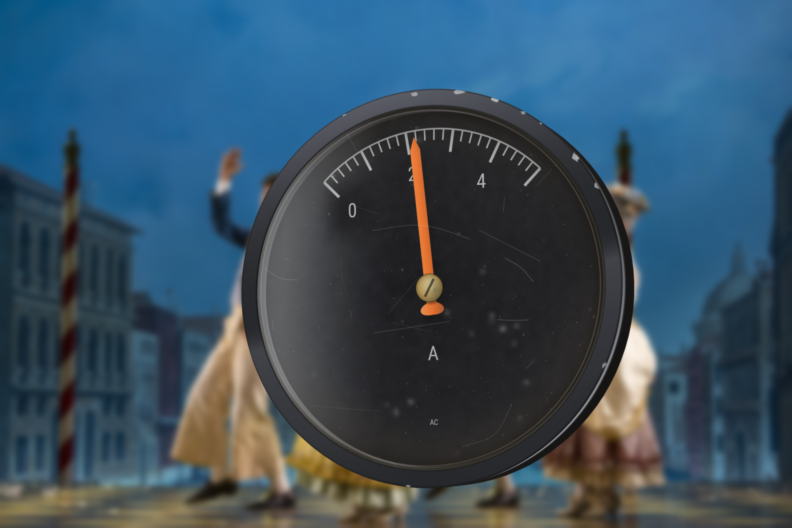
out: 2.2 A
